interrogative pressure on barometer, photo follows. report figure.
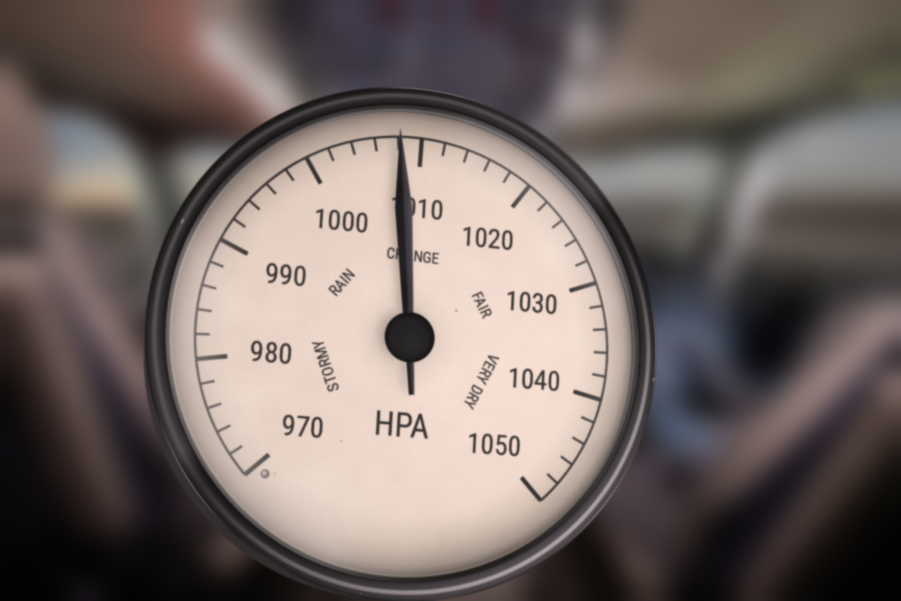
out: 1008 hPa
